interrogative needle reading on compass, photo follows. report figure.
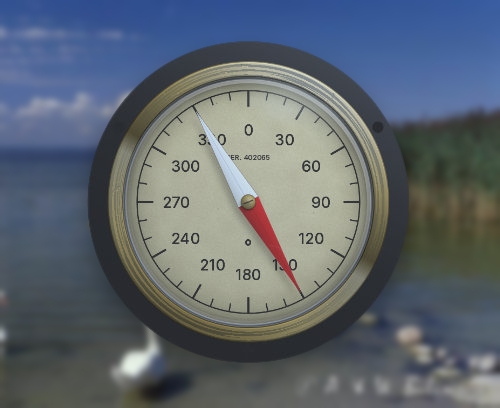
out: 150 °
